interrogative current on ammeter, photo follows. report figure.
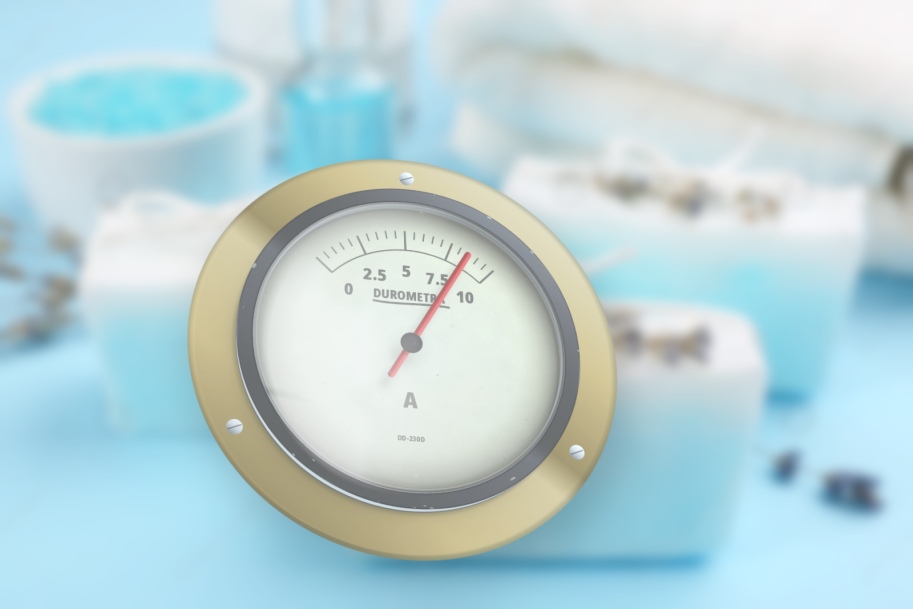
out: 8.5 A
